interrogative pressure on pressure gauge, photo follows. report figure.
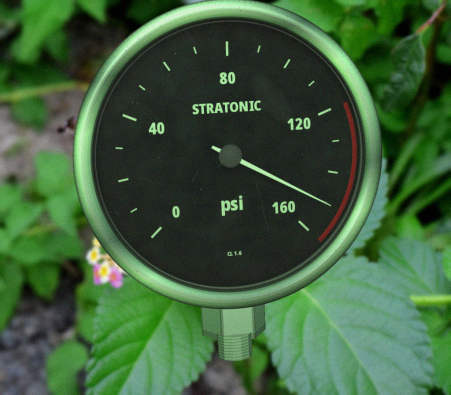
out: 150 psi
